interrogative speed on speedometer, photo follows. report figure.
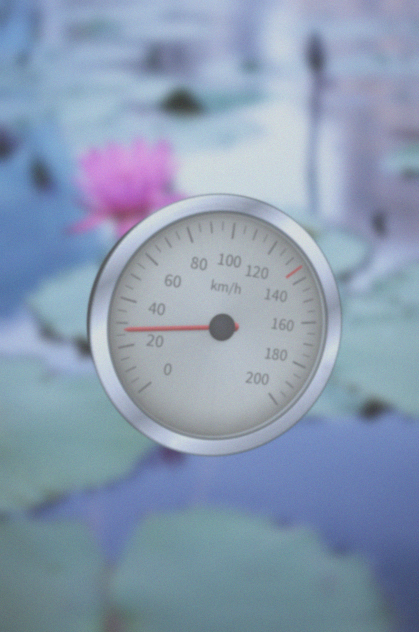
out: 27.5 km/h
